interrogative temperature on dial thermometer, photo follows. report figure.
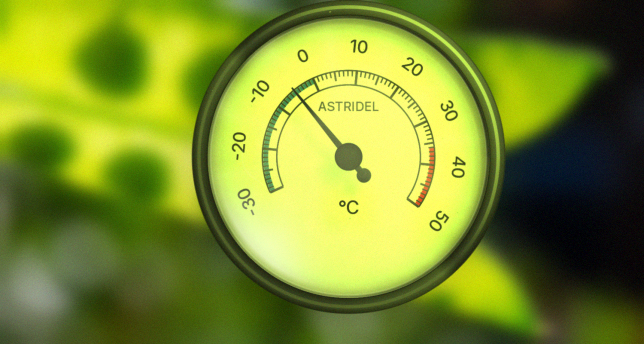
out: -5 °C
